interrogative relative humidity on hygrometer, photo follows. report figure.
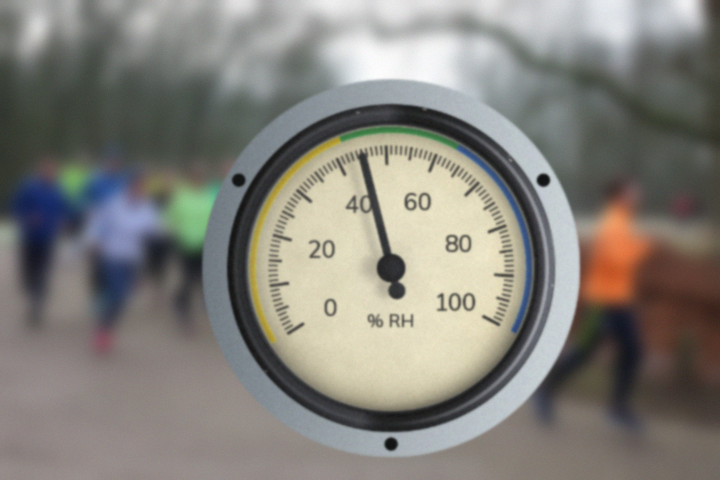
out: 45 %
